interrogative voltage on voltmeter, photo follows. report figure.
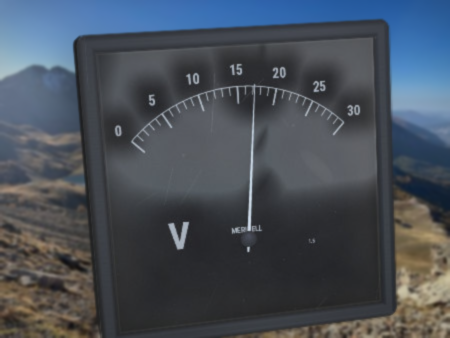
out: 17 V
